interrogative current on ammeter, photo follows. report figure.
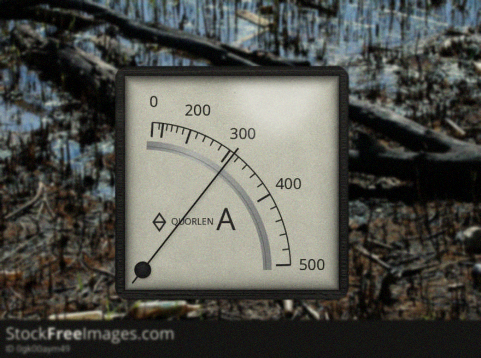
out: 310 A
